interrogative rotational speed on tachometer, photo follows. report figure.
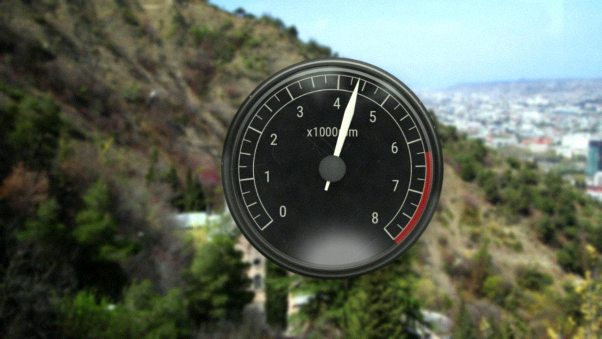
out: 4375 rpm
